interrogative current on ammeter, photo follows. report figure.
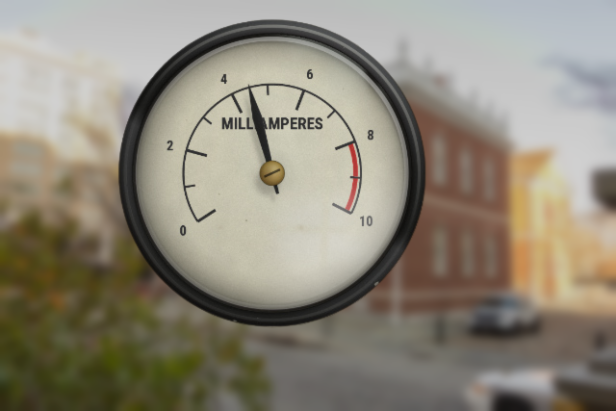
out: 4.5 mA
